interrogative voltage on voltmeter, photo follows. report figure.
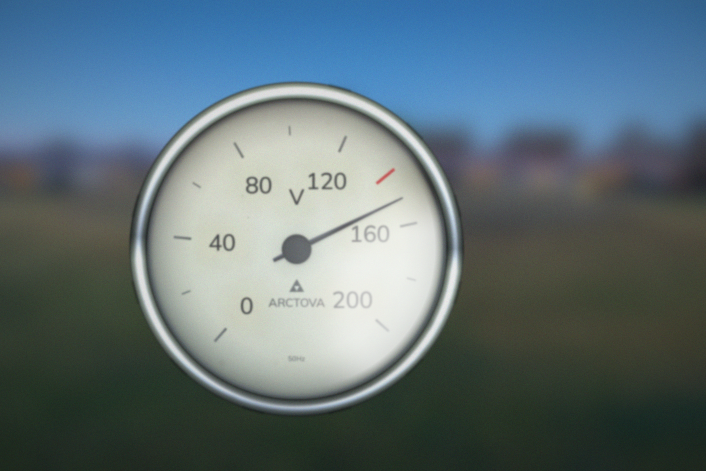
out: 150 V
